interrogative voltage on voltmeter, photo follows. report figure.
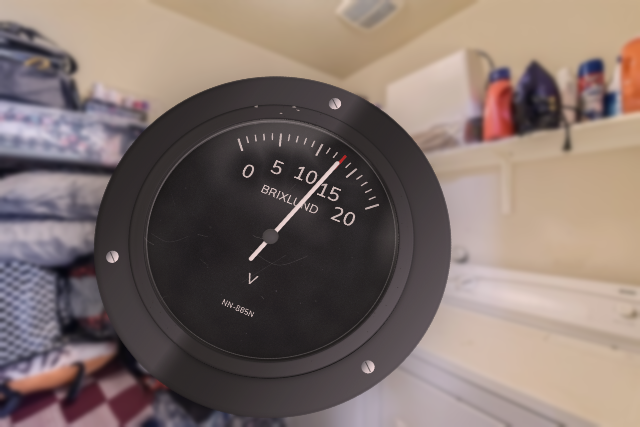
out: 13 V
